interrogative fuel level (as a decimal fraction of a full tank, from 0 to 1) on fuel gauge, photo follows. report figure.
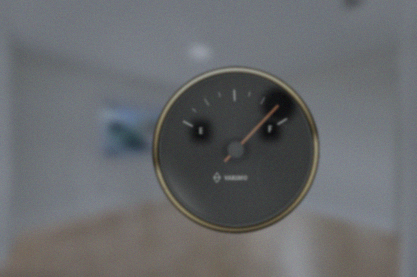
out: 0.875
